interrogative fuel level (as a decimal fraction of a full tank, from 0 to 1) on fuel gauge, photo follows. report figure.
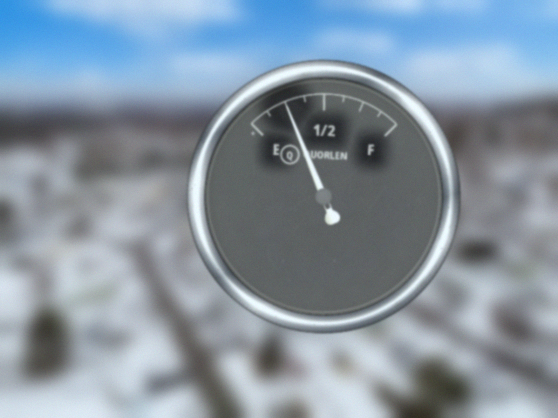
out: 0.25
